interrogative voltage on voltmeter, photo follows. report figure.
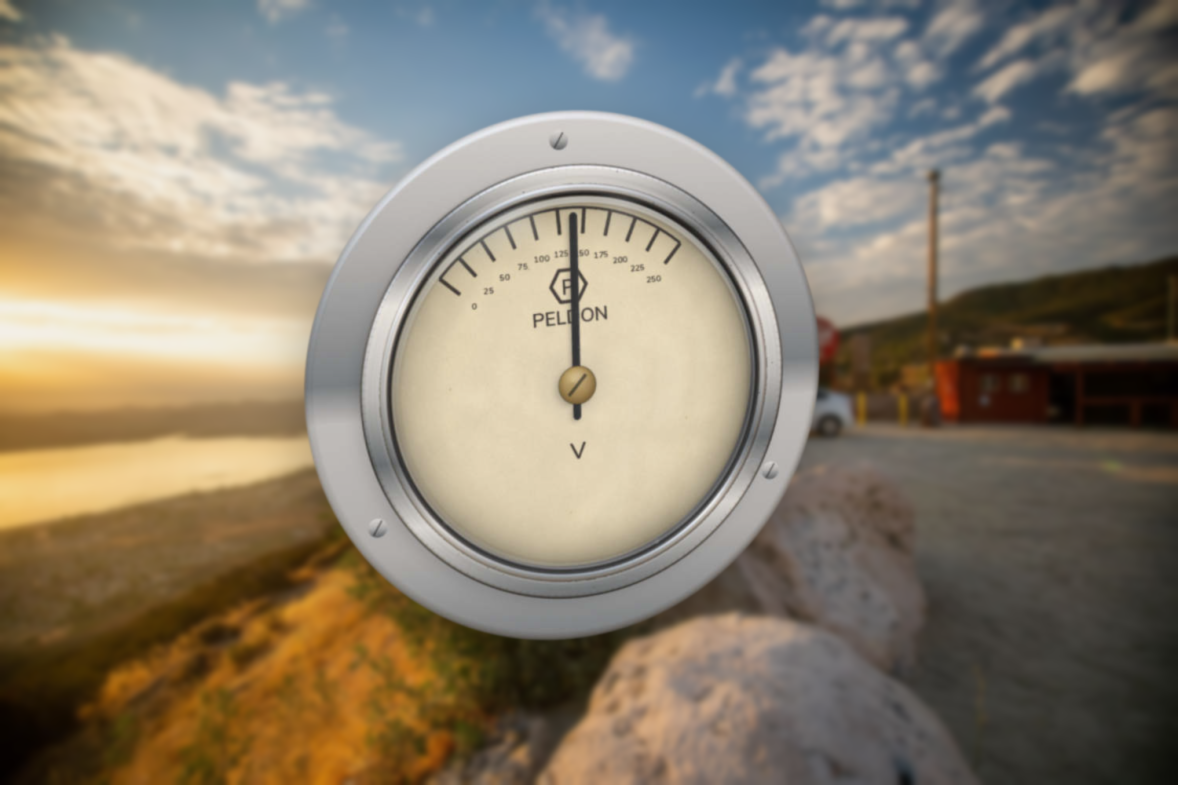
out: 137.5 V
